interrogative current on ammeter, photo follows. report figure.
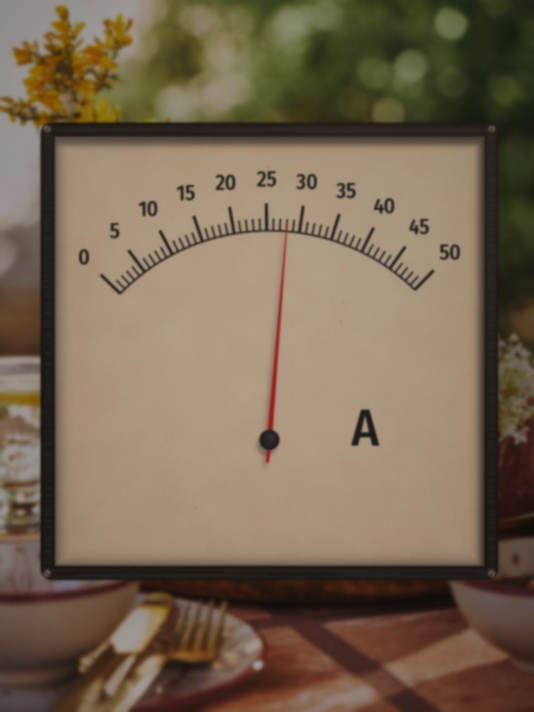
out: 28 A
